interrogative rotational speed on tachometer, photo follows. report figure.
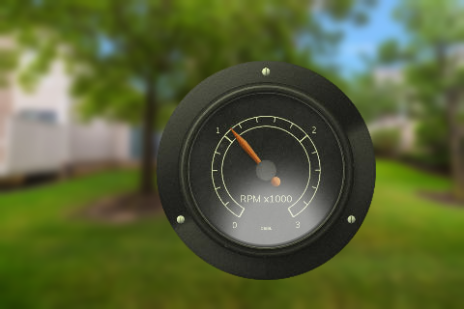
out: 1100 rpm
